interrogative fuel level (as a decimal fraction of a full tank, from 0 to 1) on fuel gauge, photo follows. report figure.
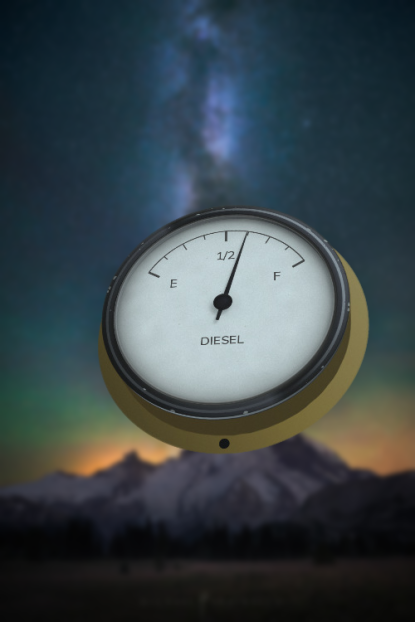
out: 0.625
